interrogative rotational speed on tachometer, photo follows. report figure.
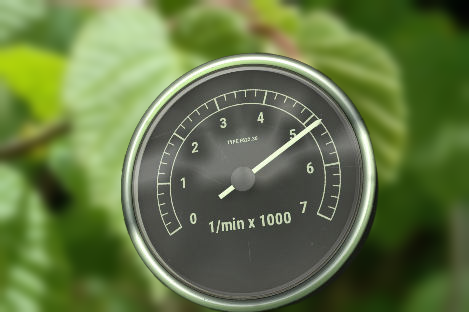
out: 5200 rpm
